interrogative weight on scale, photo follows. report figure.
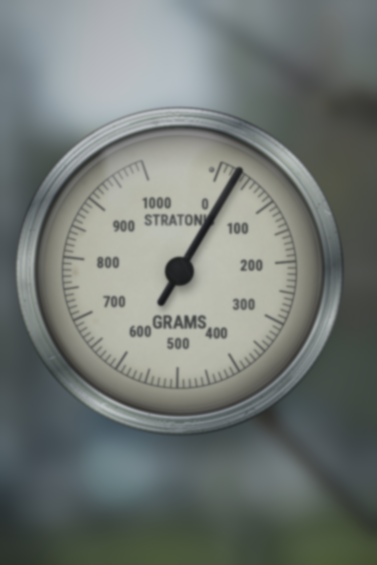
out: 30 g
